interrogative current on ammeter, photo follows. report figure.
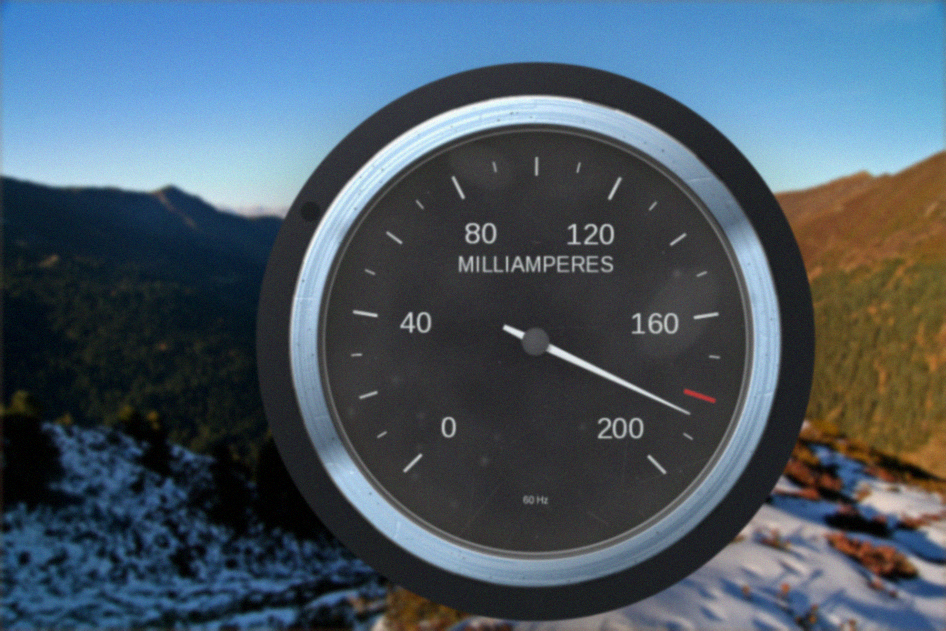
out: 185 mA
